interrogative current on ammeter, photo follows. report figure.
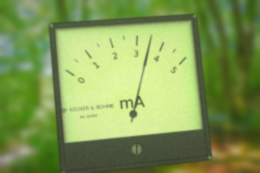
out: 3.5 mA
